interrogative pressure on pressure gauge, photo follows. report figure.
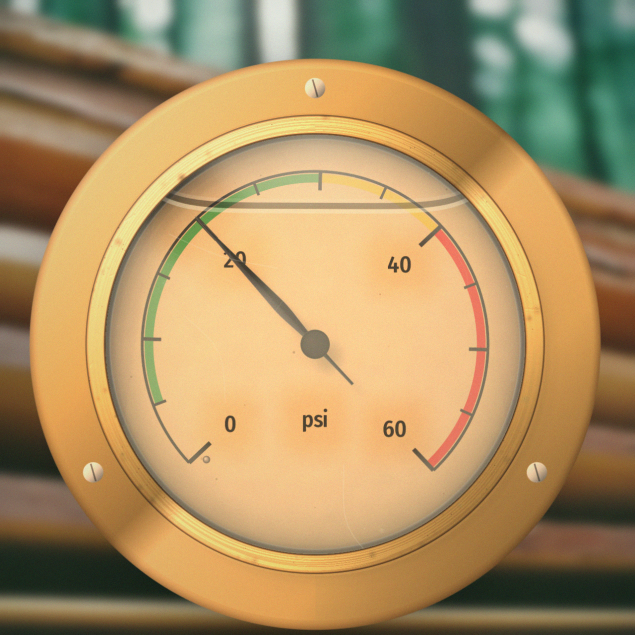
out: 20 psi
